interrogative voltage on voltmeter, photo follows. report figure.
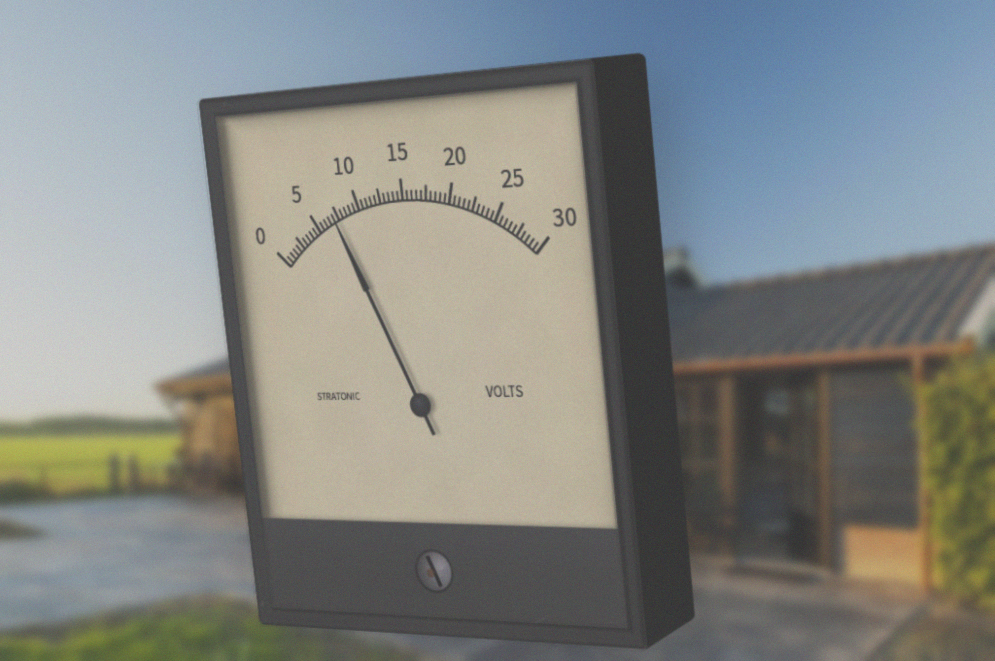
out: 7.5 V
